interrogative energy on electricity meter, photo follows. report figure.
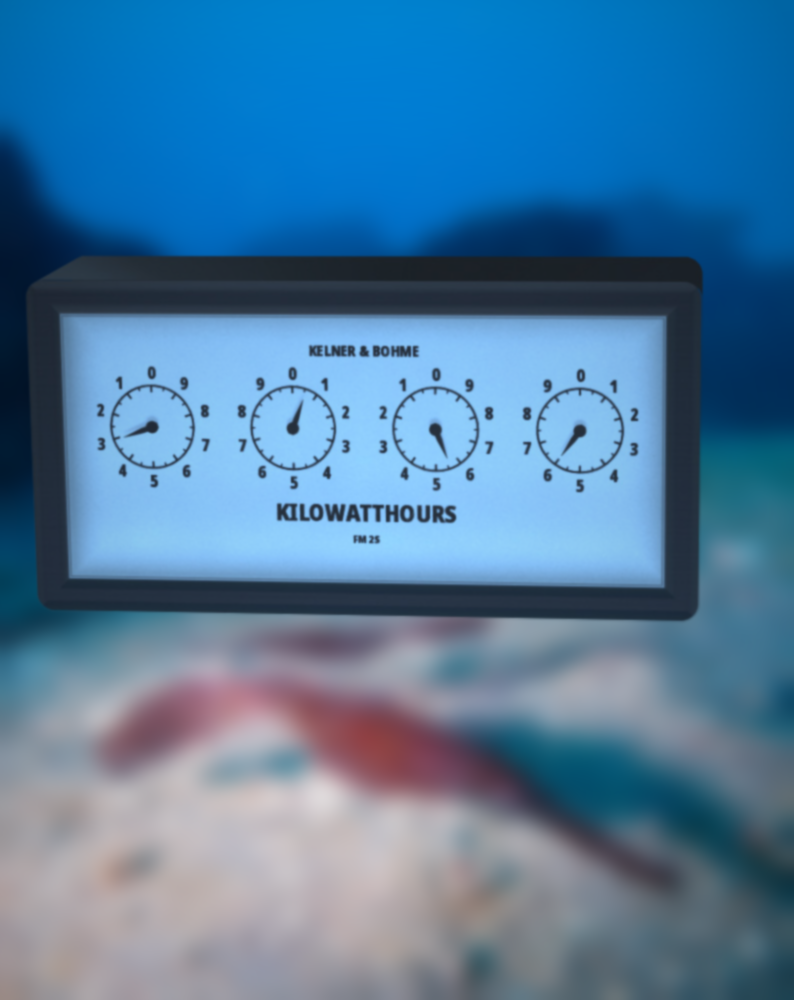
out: 3056 kWh
